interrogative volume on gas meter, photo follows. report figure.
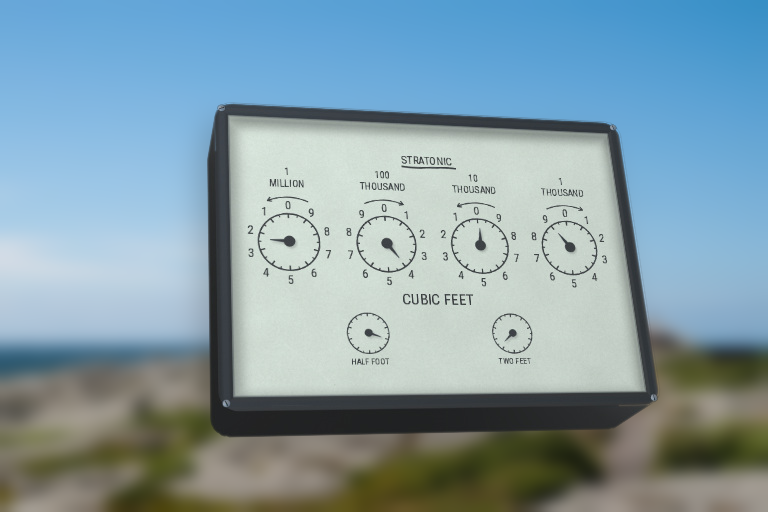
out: 239900 ft³
